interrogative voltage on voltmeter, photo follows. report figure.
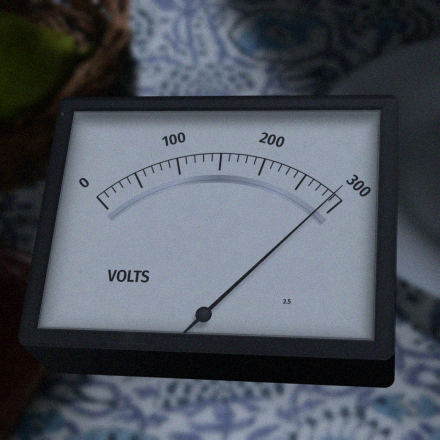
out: 290 V
